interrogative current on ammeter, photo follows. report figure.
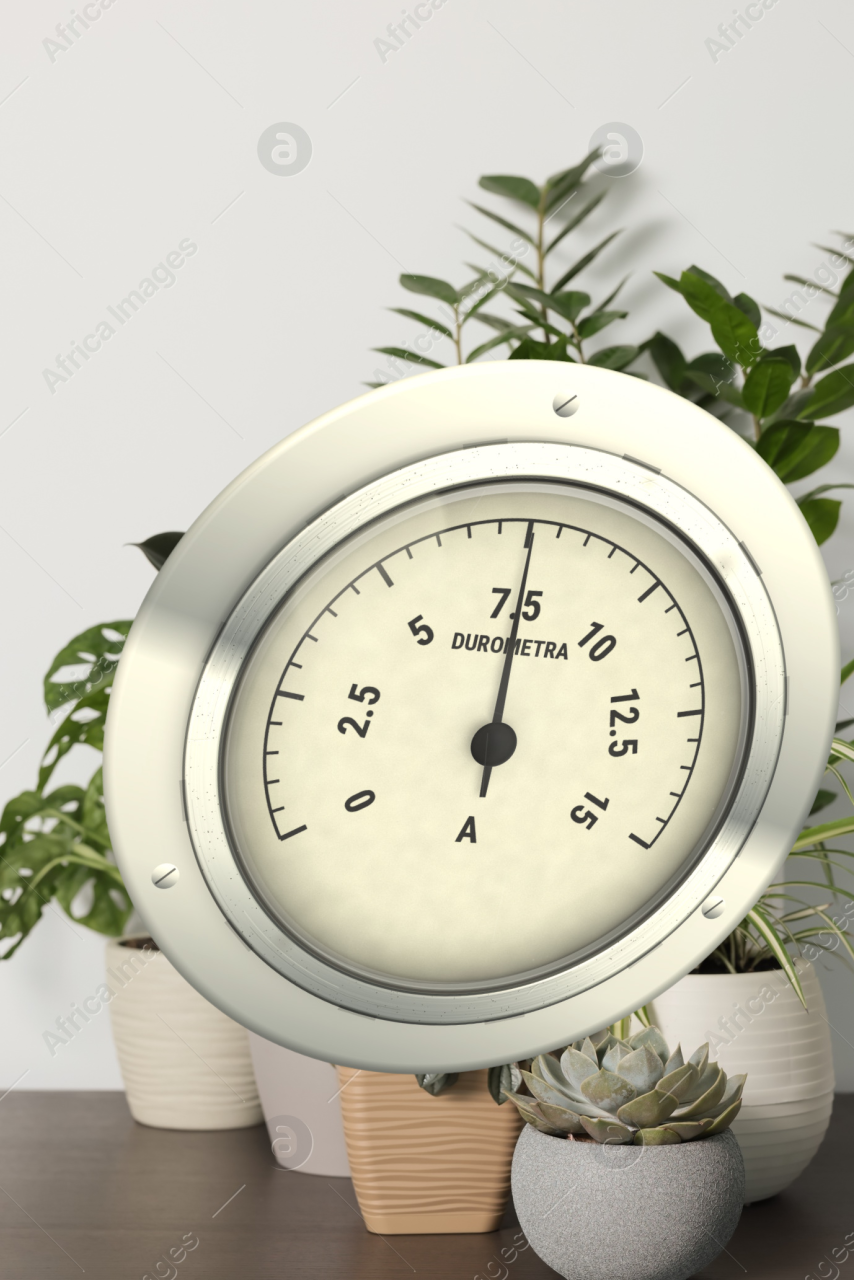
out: 7.5 A
